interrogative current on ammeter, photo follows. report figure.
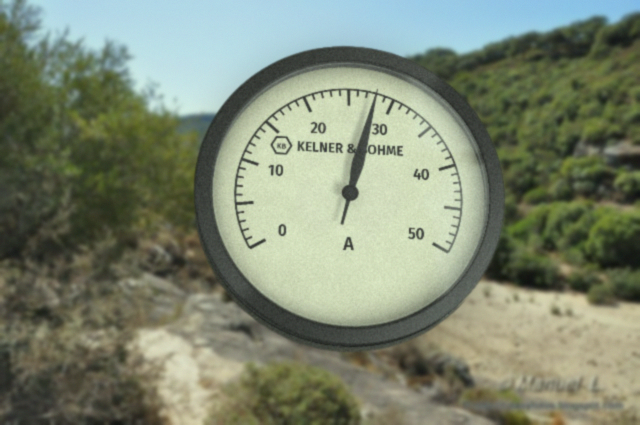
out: 28 A
